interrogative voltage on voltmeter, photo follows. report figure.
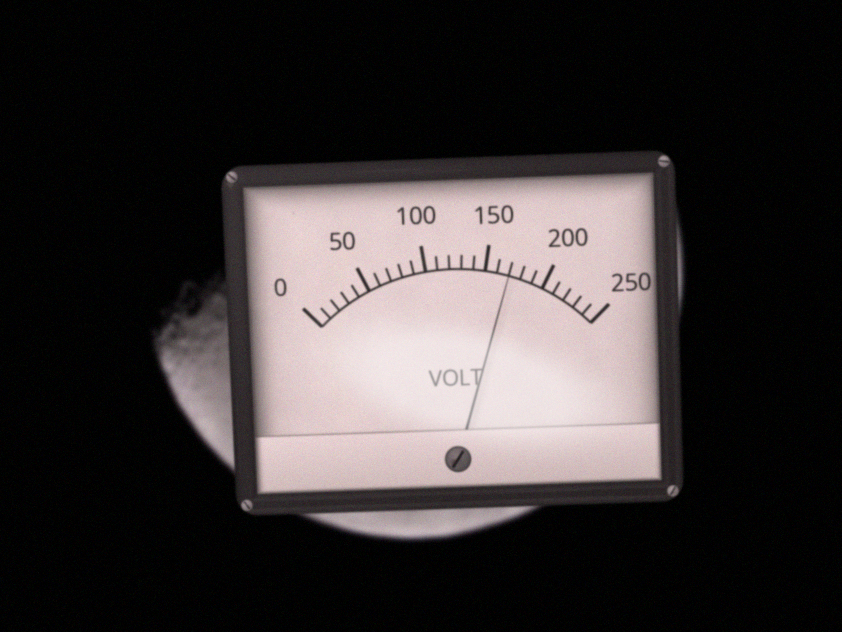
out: 170 V
